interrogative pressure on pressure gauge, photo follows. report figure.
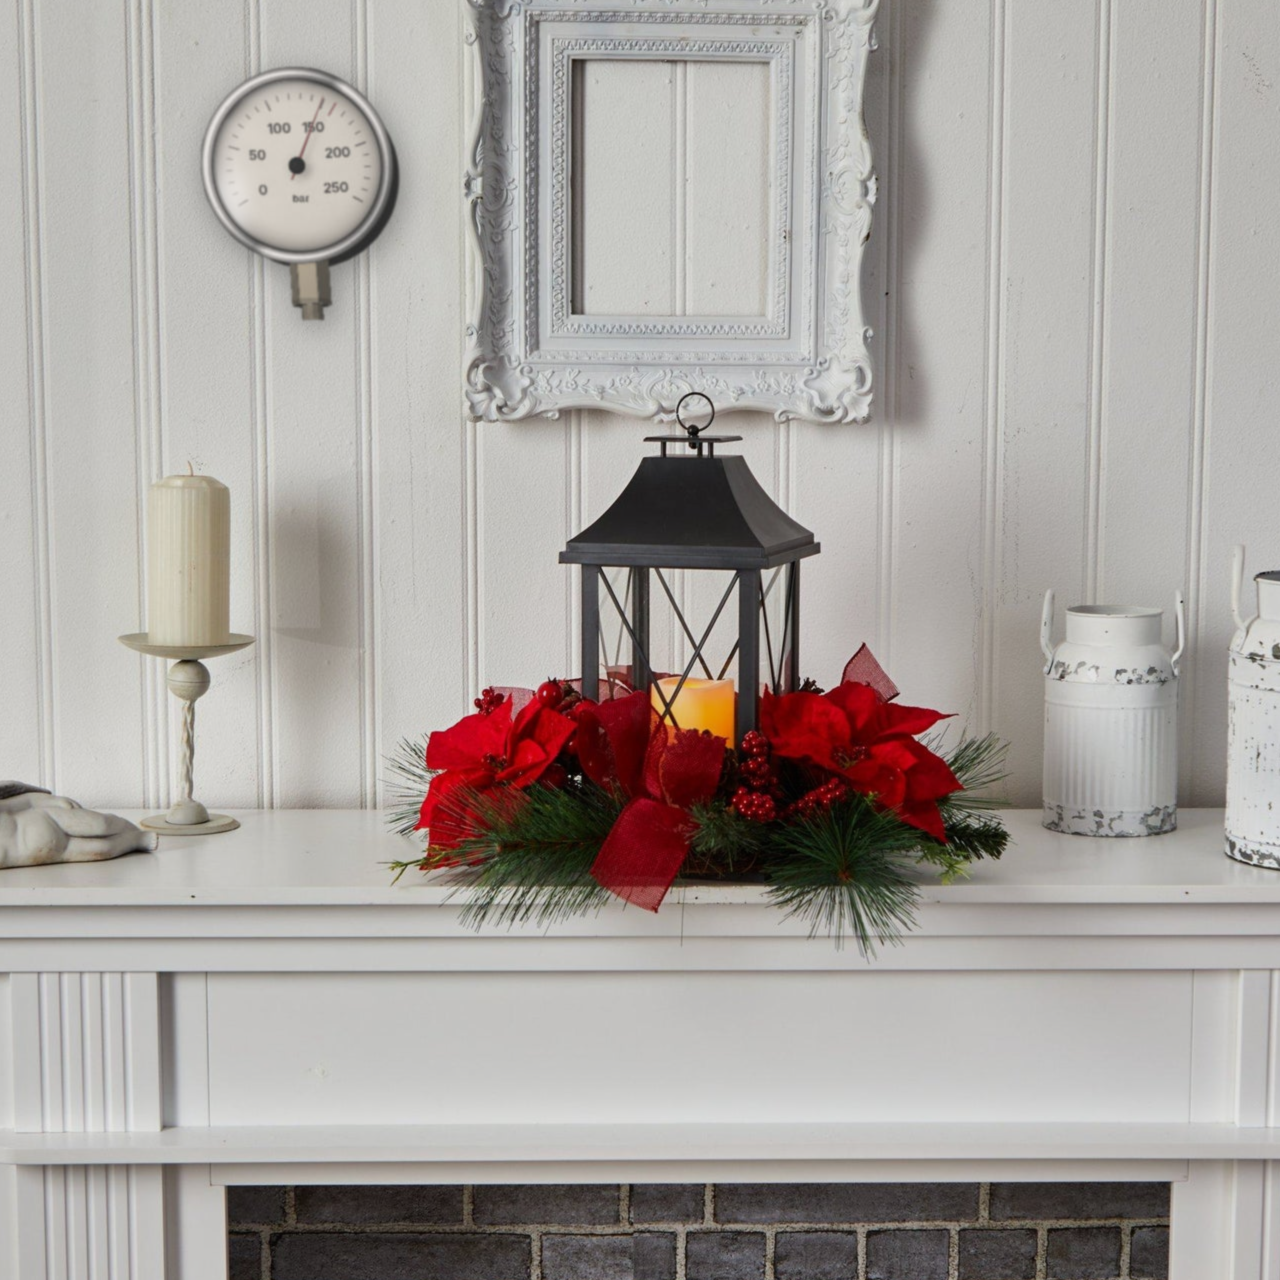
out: 150 bar
